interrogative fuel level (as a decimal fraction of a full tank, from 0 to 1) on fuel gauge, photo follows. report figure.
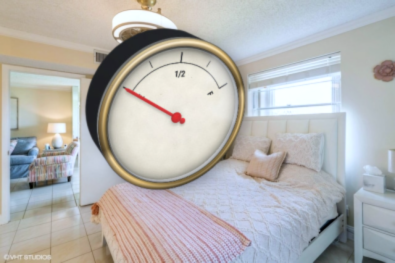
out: 0
